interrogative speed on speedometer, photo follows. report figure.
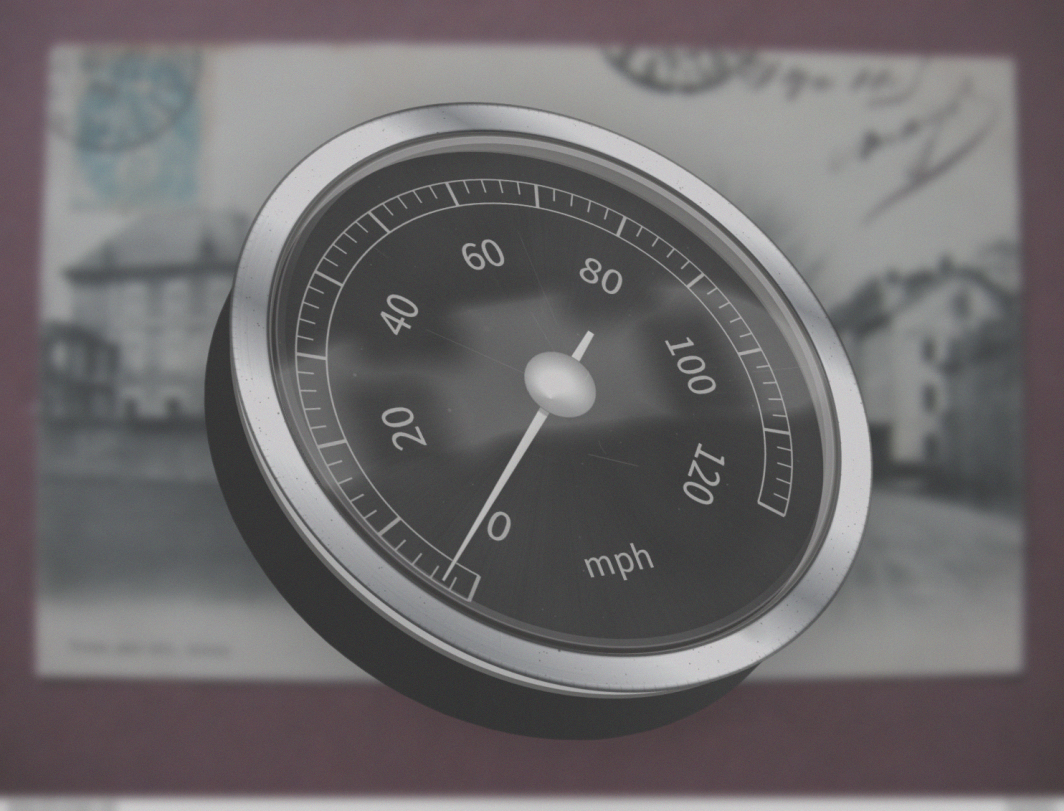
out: 3 mph
